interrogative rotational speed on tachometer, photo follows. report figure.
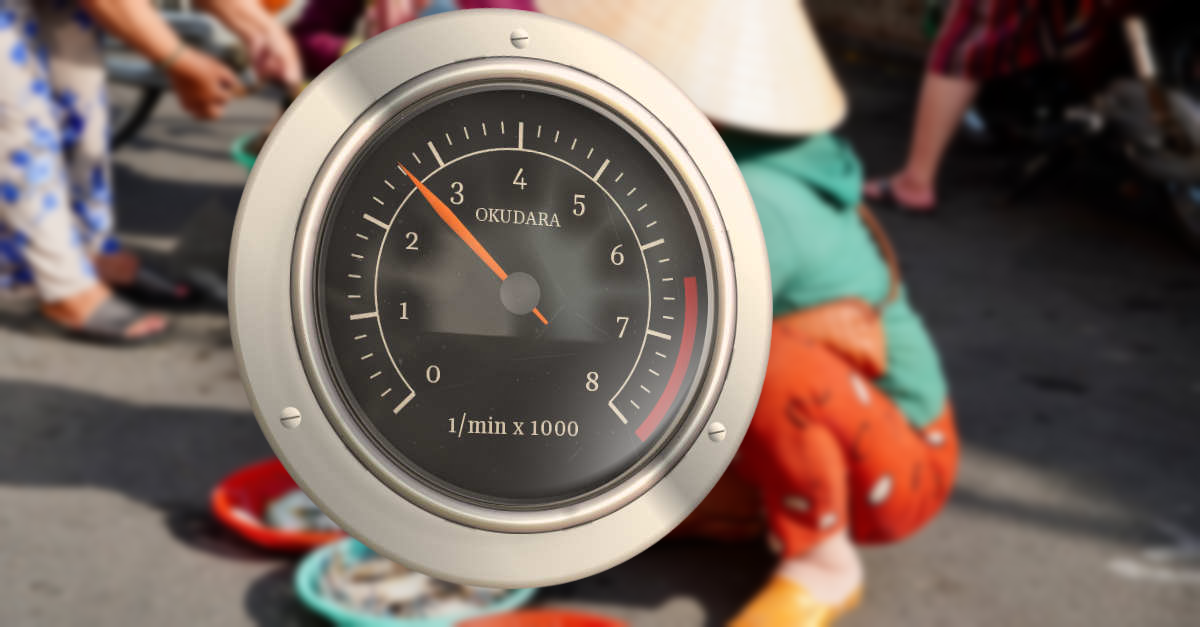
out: 2600 rpm
